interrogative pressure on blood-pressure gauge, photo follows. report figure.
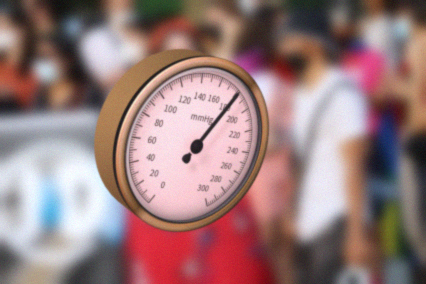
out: 180 mmHg
